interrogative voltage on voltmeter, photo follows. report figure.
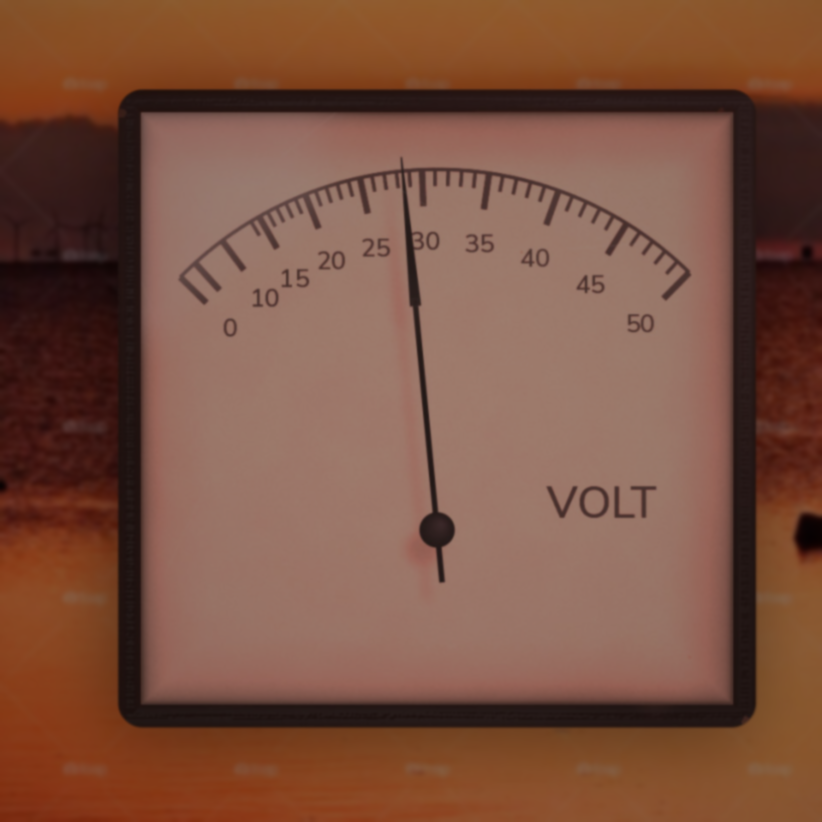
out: 28.5 V
